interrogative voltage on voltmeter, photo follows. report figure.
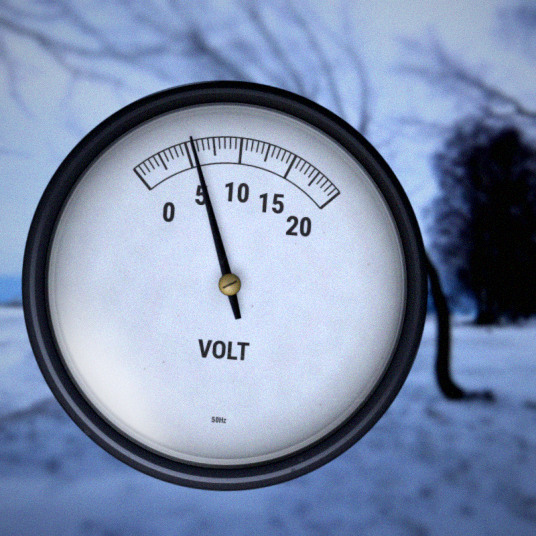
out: 5.5 V
